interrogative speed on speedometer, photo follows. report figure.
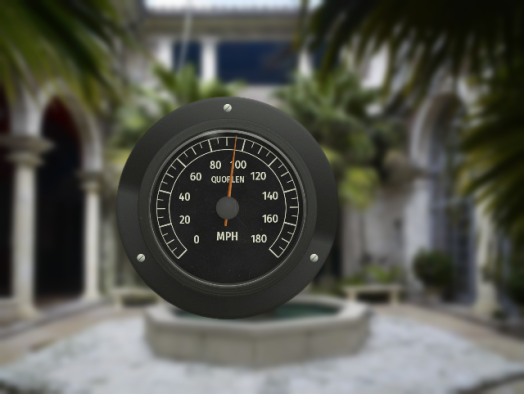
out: 95 mph
